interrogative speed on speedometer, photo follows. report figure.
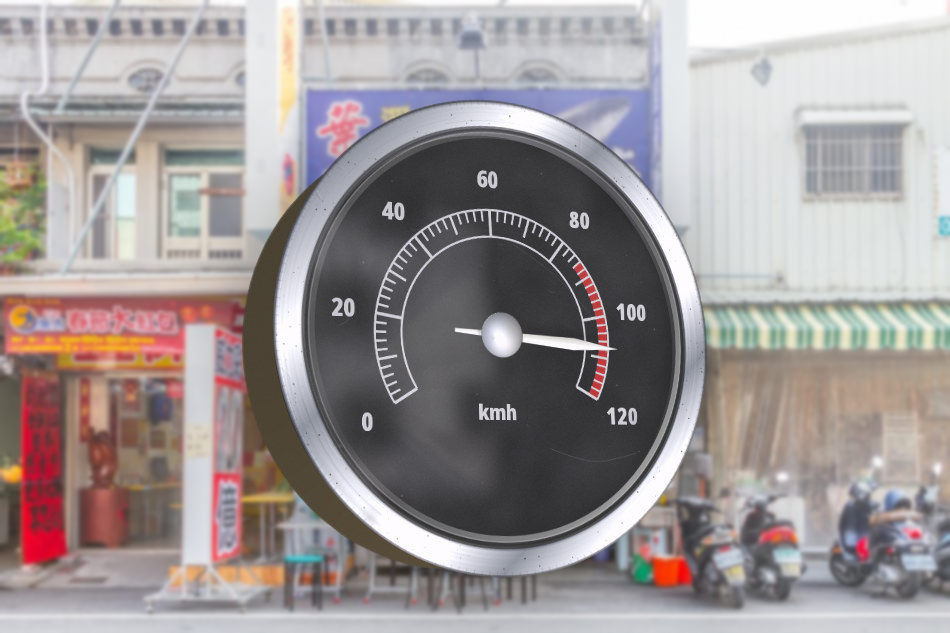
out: 108 km/h
